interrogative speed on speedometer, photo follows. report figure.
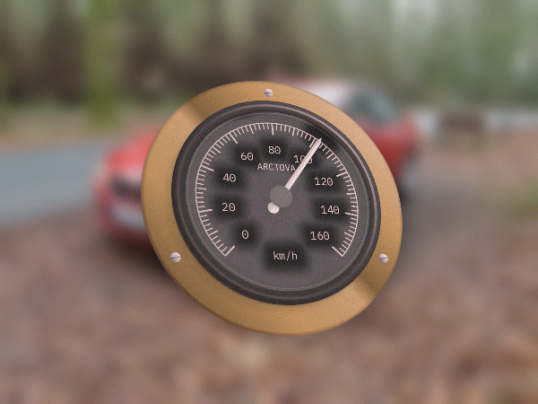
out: 102 km/h
